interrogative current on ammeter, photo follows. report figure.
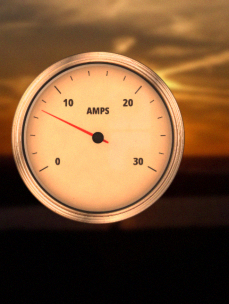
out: 7 A
